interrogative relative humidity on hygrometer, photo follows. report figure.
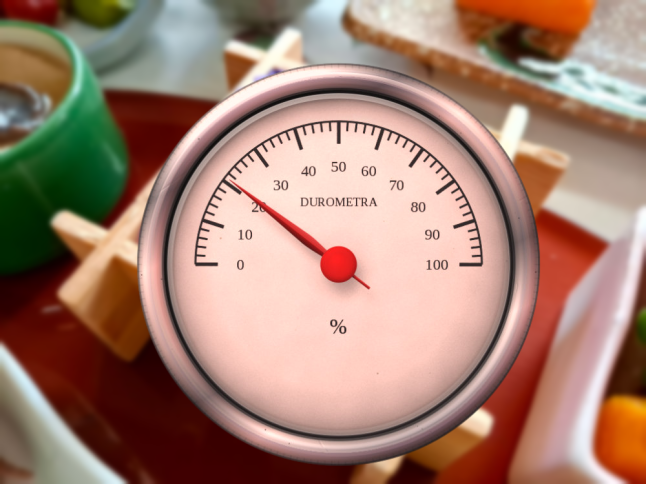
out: 21 %
